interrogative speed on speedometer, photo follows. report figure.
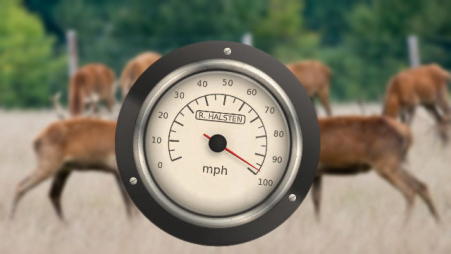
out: 97.5 mph
